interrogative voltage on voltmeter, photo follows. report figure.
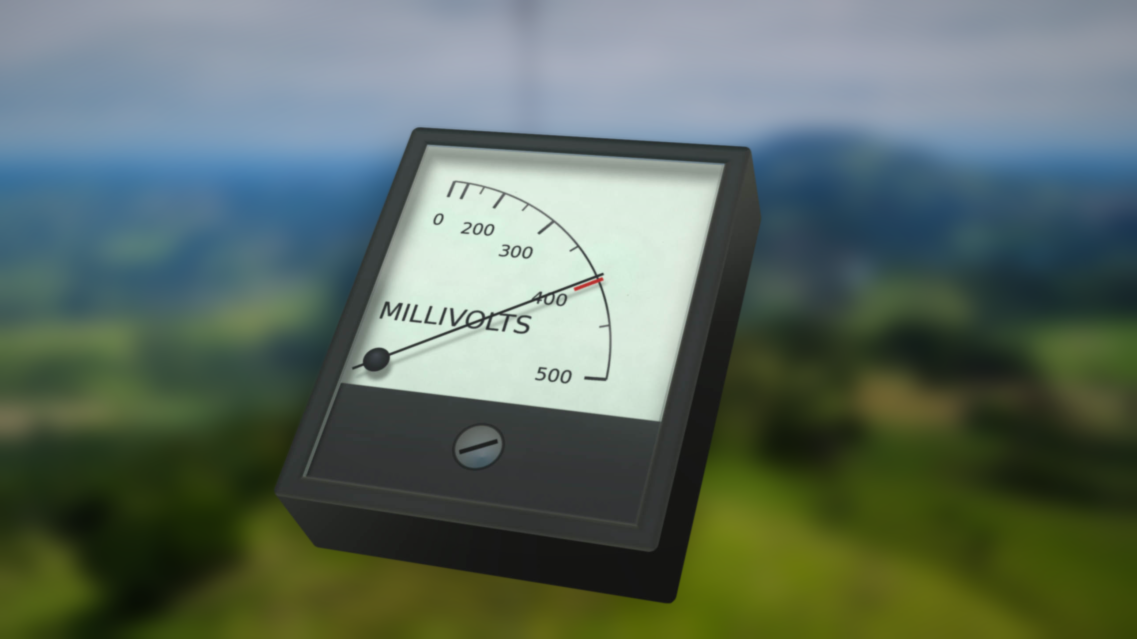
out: 400 mV
